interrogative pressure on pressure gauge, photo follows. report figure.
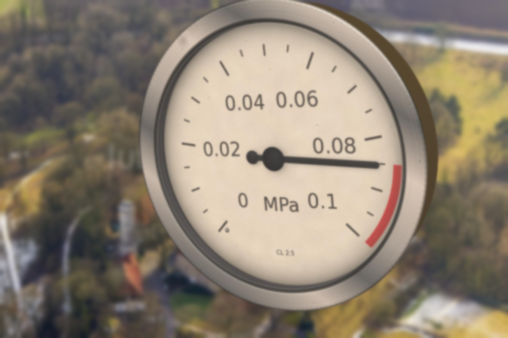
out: 0.085 MPa
